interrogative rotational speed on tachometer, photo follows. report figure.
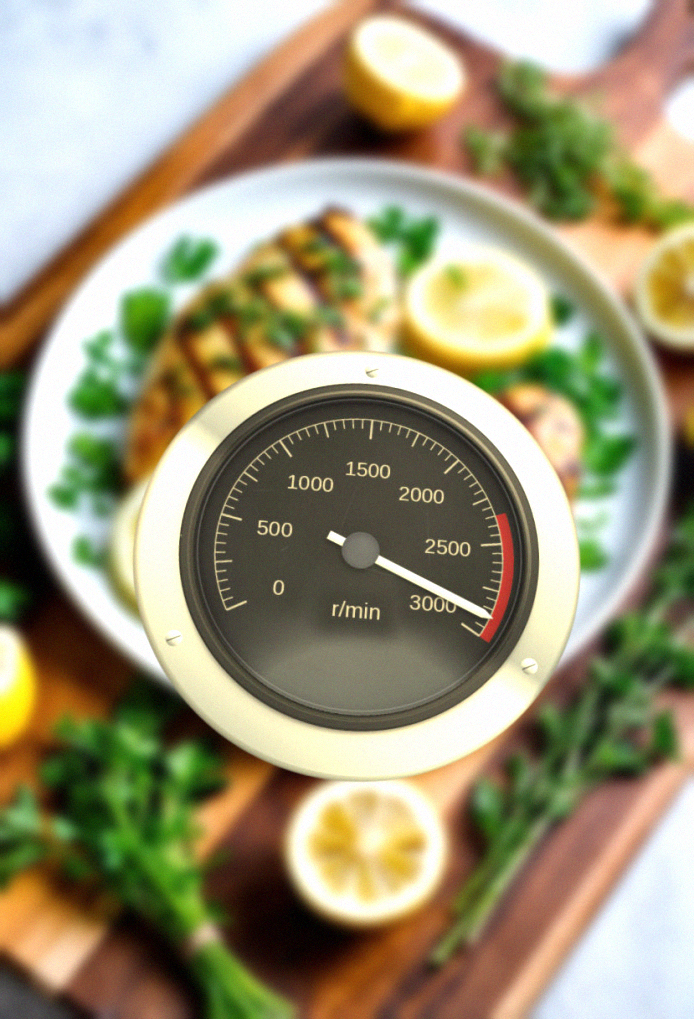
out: 2900 rpm
